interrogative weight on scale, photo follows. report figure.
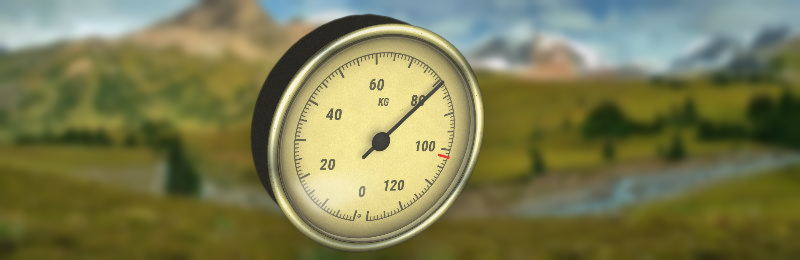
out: 80 kg
